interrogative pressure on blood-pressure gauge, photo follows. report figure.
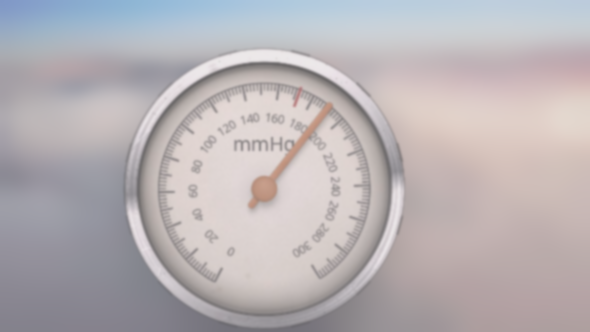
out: 190 mmHg
